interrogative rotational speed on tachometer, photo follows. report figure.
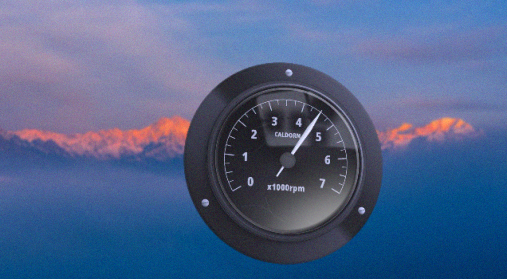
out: 4500 rpm
